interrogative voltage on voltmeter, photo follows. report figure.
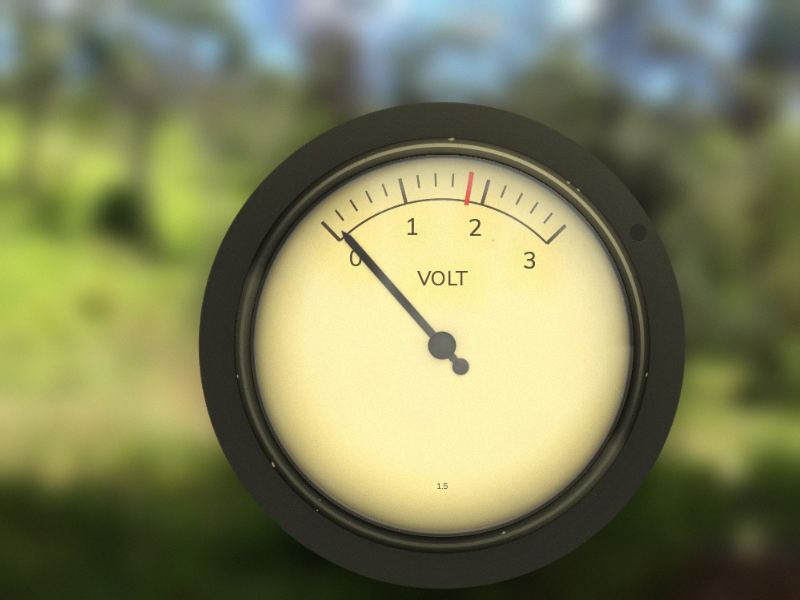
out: 0.1 V
